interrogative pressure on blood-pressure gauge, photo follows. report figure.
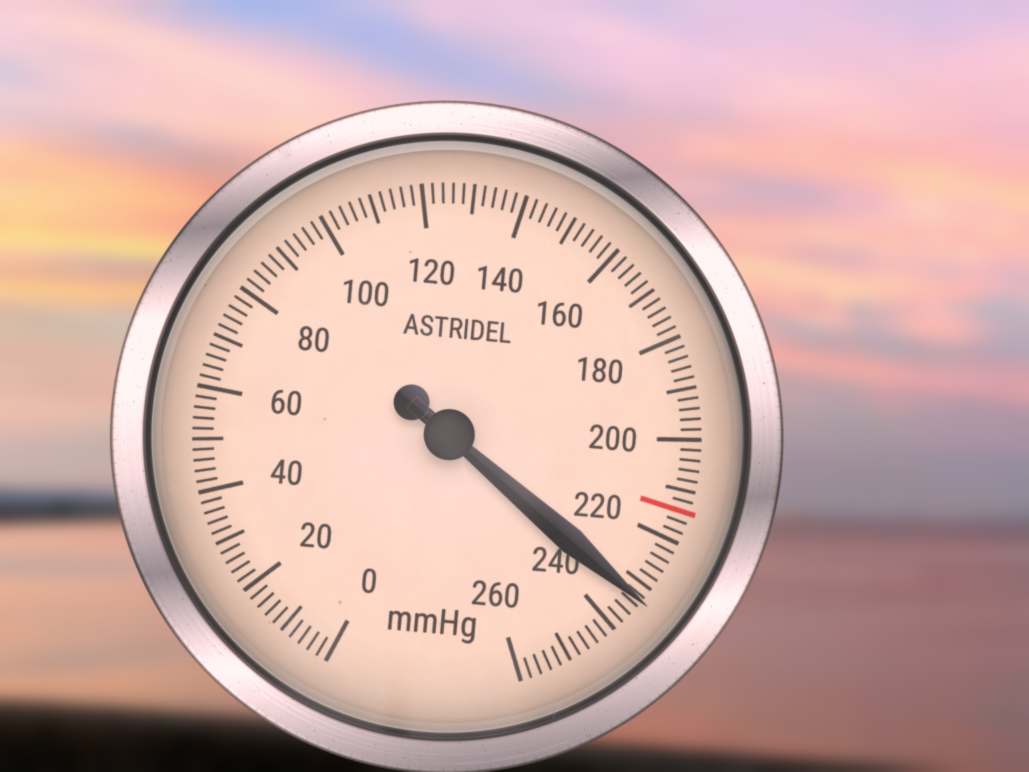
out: 233 mmHg
